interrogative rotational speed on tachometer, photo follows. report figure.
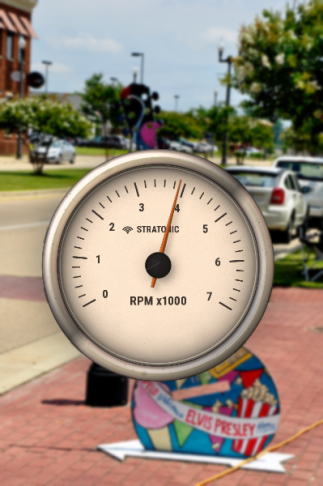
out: 3900 rpm
